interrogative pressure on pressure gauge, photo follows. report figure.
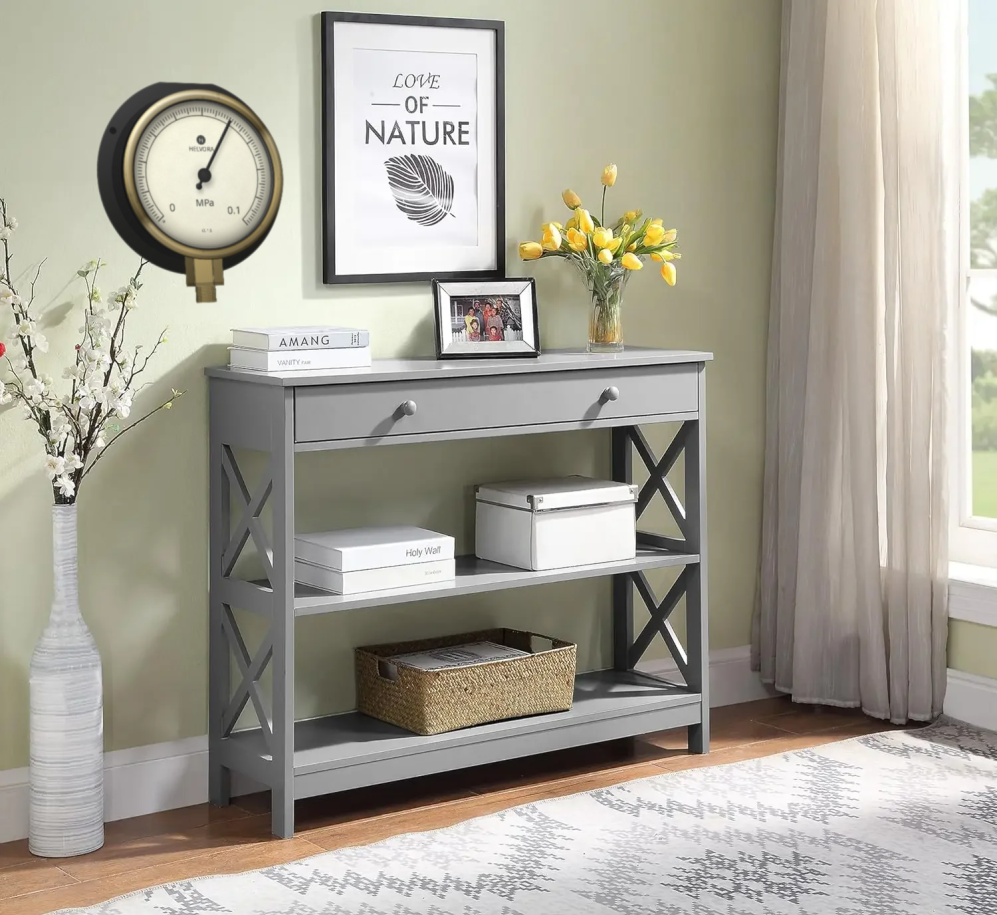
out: 0.06 MPa
